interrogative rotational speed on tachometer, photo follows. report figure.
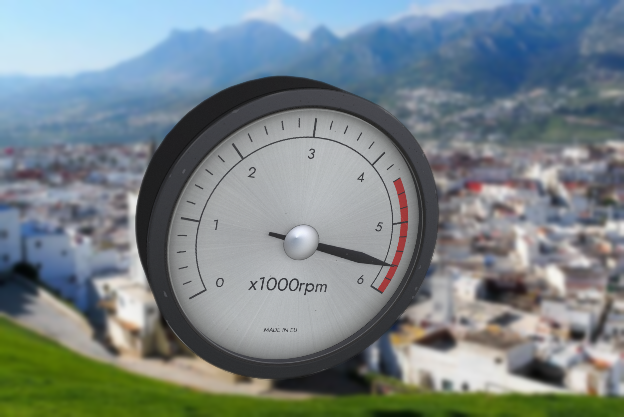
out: 5600 rpm
